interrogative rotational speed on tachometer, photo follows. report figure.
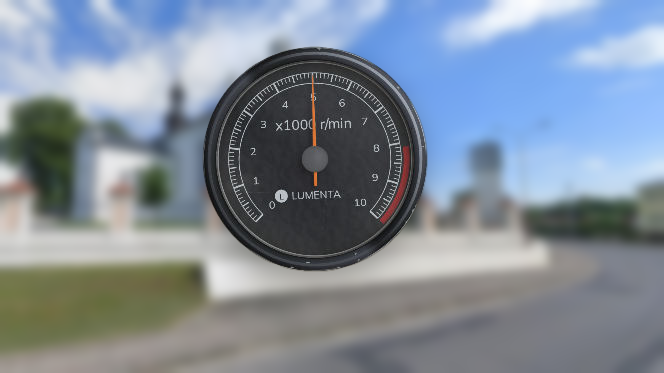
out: 5000 rpm
